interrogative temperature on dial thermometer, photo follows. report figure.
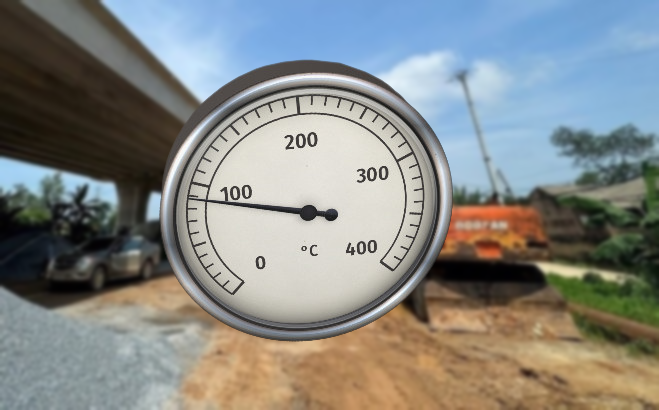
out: 90 °C
